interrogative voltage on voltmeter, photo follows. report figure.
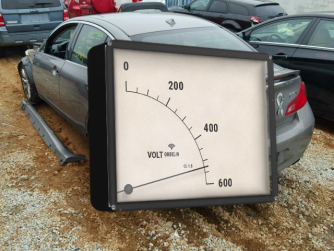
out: 525 V
